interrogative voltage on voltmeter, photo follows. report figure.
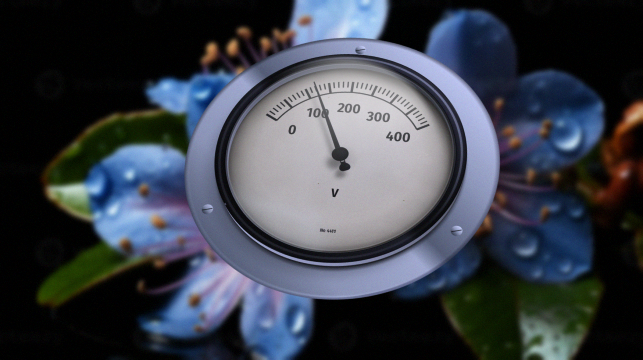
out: 120 V
